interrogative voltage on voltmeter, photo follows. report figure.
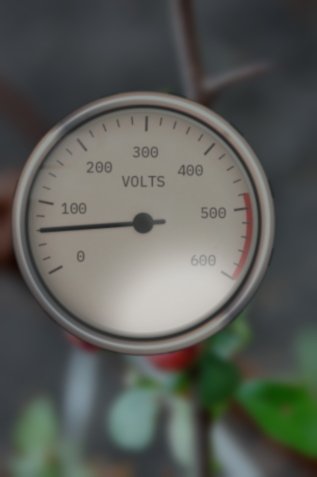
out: 60 V
